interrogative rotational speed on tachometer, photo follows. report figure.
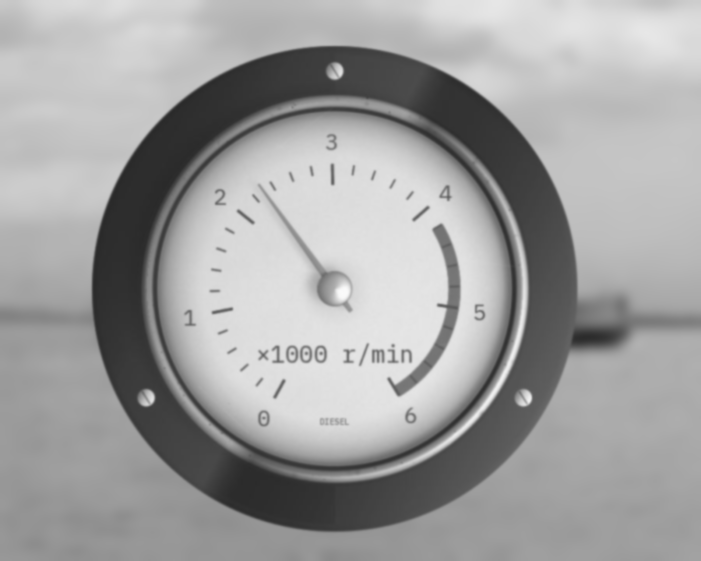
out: 2300 rpm
